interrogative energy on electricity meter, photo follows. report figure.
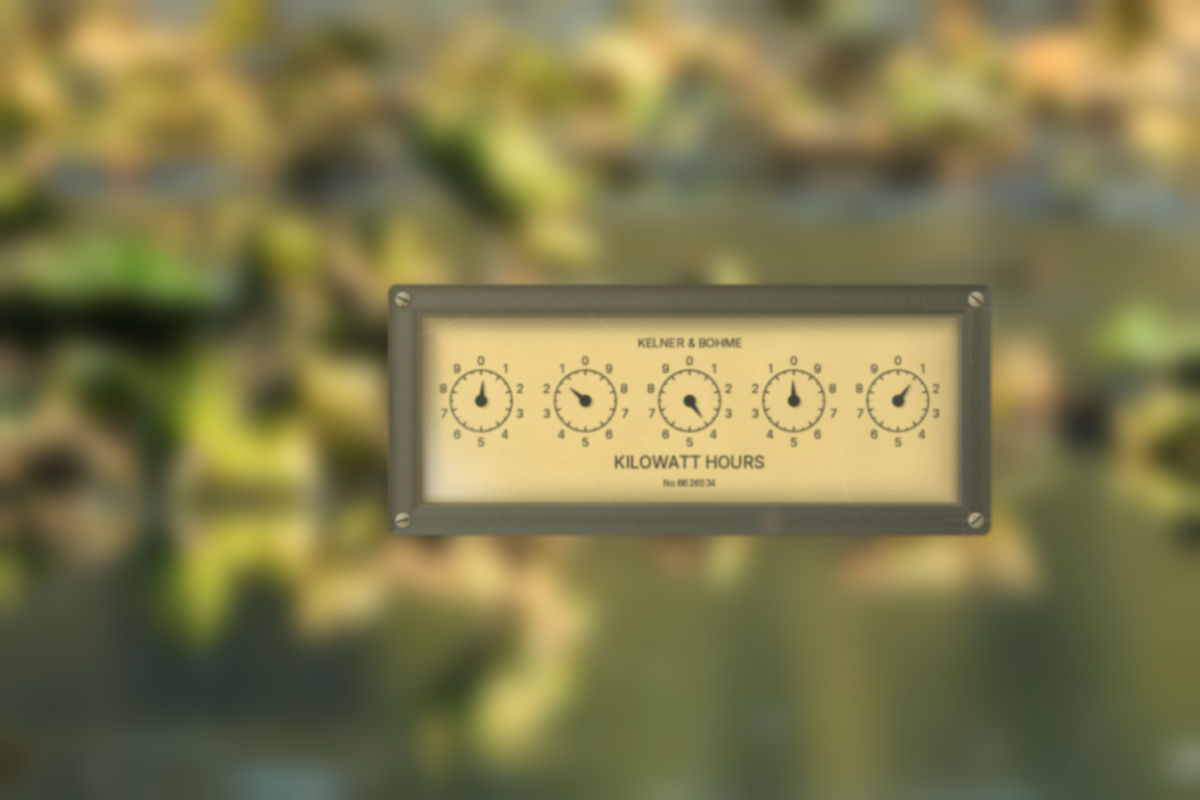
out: 1401 kWh
